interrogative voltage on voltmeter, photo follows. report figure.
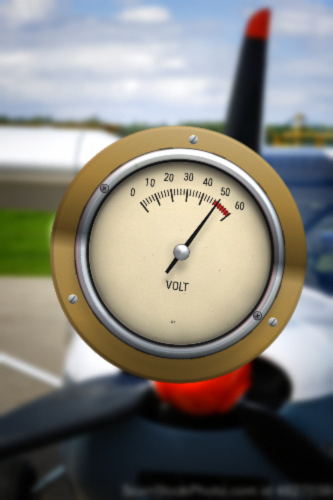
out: 50 V
